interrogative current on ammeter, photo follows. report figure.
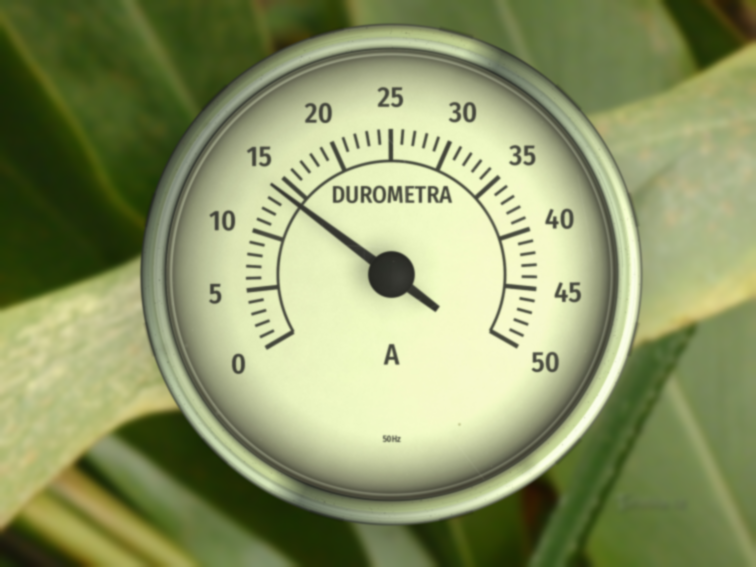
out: 14 A
